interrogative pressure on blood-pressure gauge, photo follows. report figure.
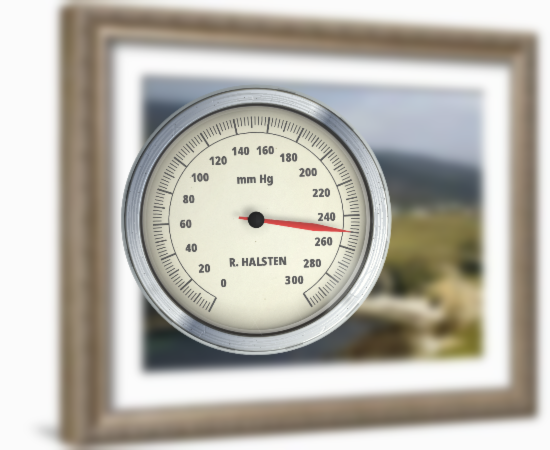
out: 250 mmHg
